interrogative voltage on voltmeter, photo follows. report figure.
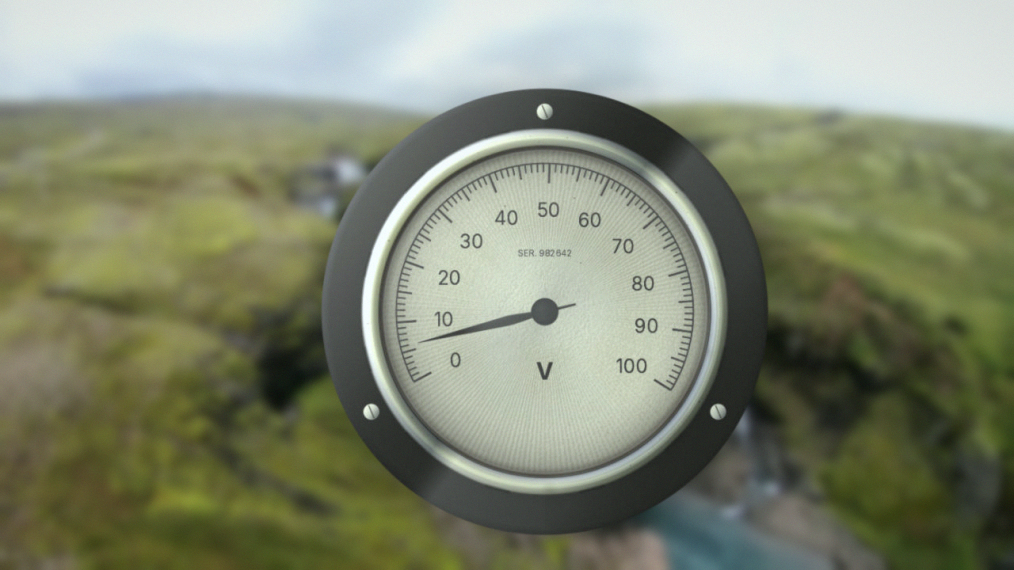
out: 6 V
